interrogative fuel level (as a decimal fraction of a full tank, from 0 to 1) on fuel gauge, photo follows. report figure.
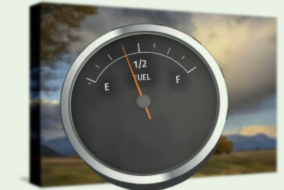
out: 0.375
